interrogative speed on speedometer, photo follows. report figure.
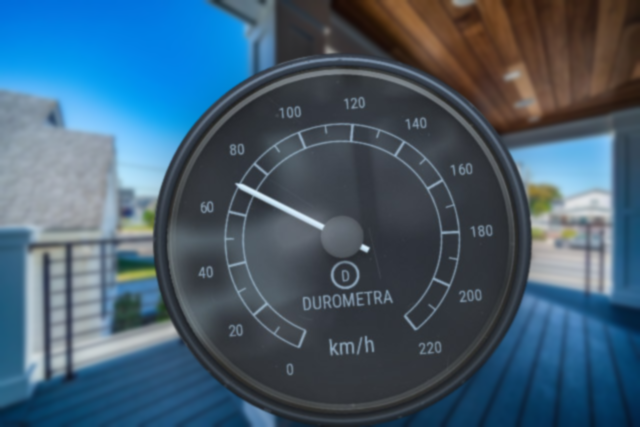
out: 70 km/h
